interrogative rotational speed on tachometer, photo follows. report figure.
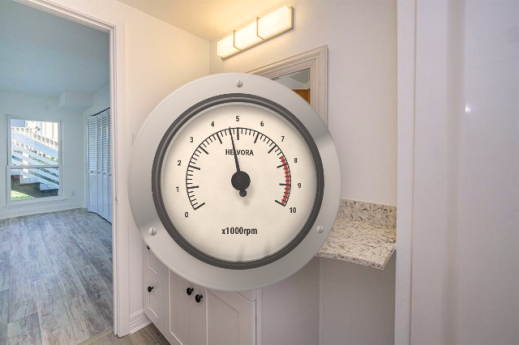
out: 4600 rpm
